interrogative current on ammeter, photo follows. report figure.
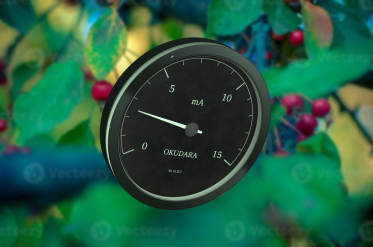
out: 2.5 mA
